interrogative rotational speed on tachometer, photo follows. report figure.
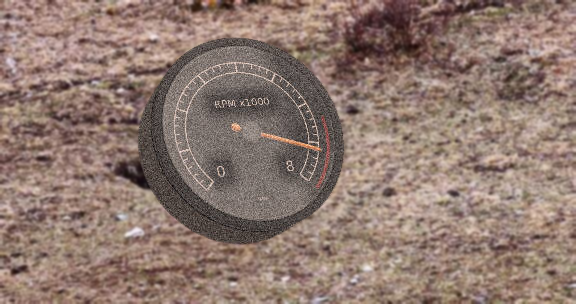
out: 7200 rpm
